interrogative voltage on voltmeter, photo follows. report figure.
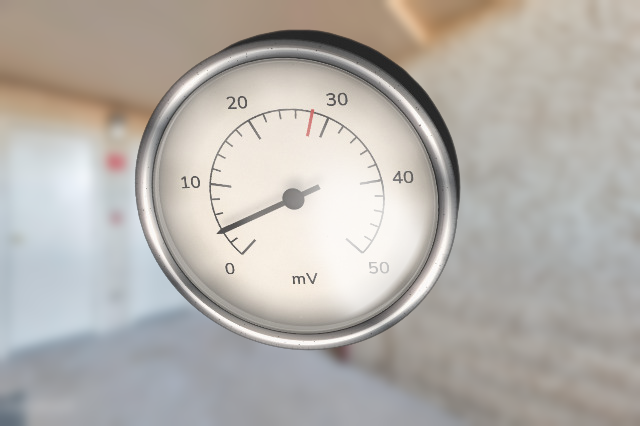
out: 4 mV
